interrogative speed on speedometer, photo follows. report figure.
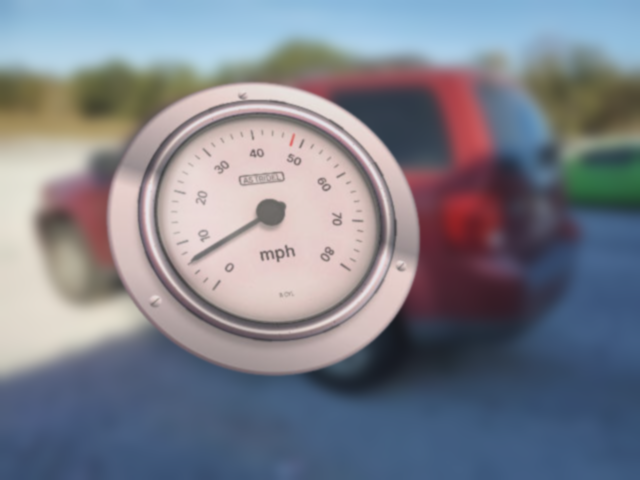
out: 6 mph
